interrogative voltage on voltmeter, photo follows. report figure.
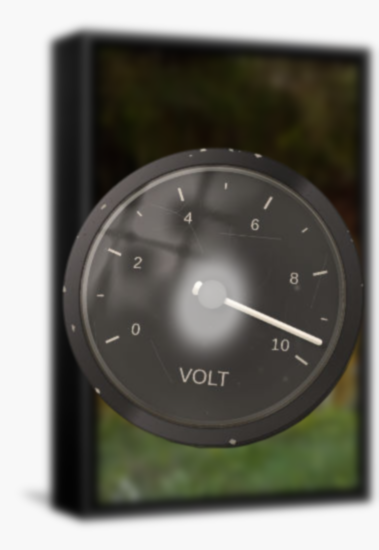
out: 9.5 V
